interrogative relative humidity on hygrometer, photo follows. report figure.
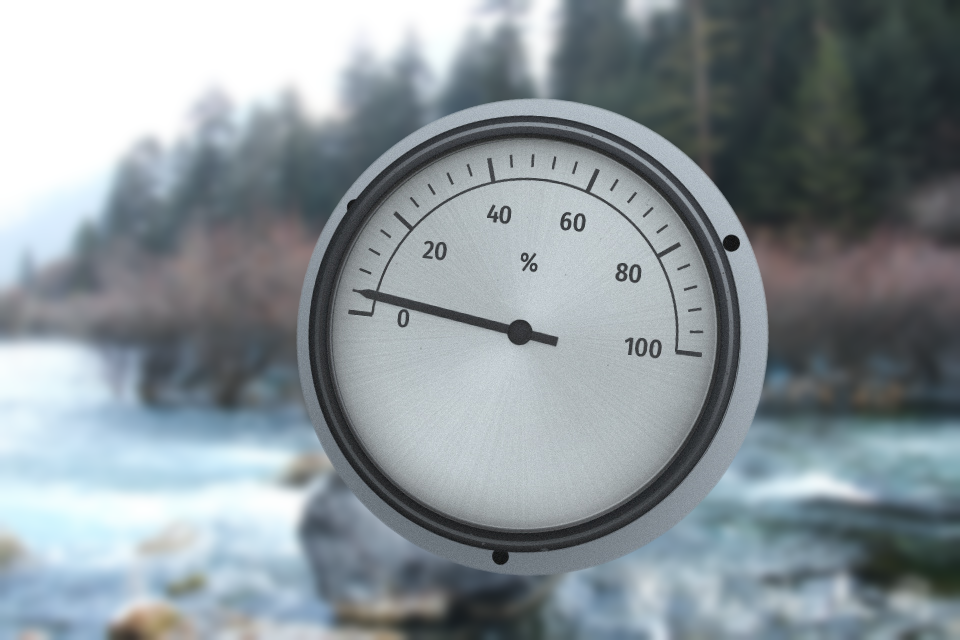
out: 4 %
